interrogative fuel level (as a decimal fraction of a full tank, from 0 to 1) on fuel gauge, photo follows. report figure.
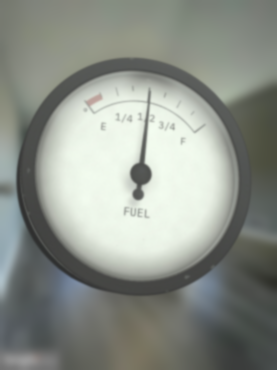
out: 0.5
